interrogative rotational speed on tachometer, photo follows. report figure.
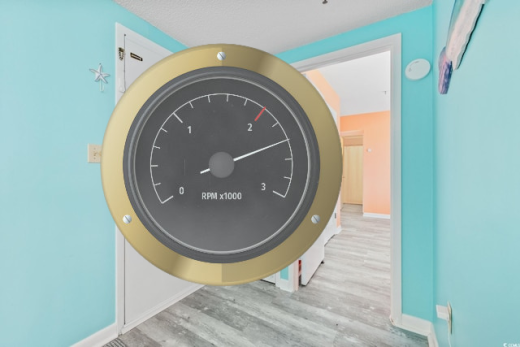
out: 2400 rpm
